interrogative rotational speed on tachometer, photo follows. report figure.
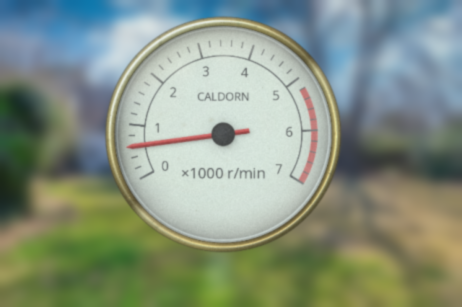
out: 600 rpm
